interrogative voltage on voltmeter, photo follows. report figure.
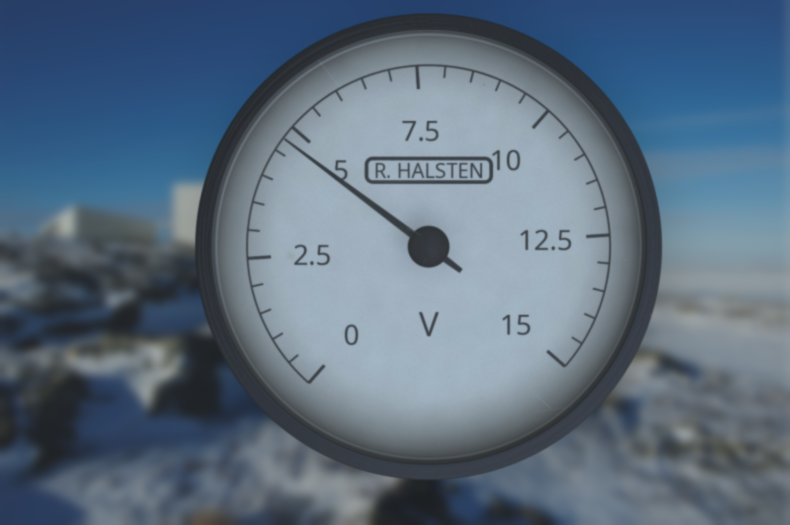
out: 4.75 V
